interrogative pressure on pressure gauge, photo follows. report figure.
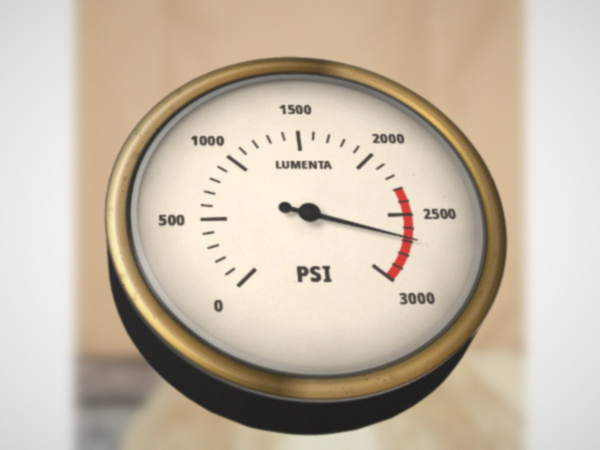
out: 2700 psi
